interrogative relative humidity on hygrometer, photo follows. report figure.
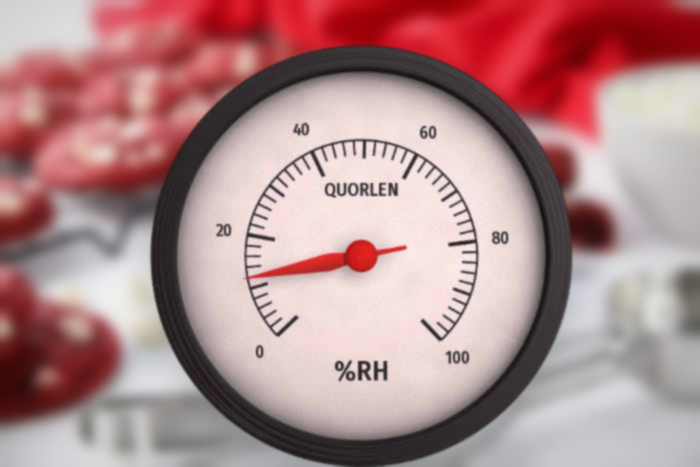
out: 12 %
